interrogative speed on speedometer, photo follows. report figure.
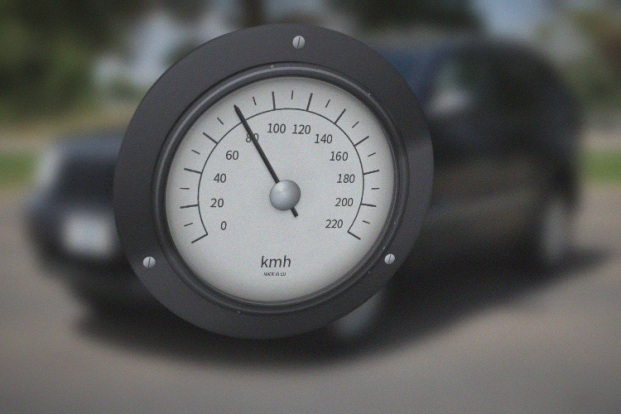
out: 80 km/h
